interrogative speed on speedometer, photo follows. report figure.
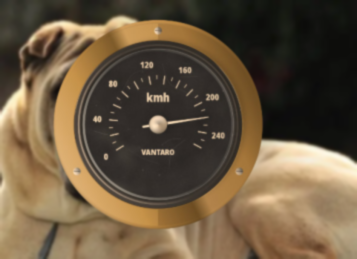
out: 220 km/h
